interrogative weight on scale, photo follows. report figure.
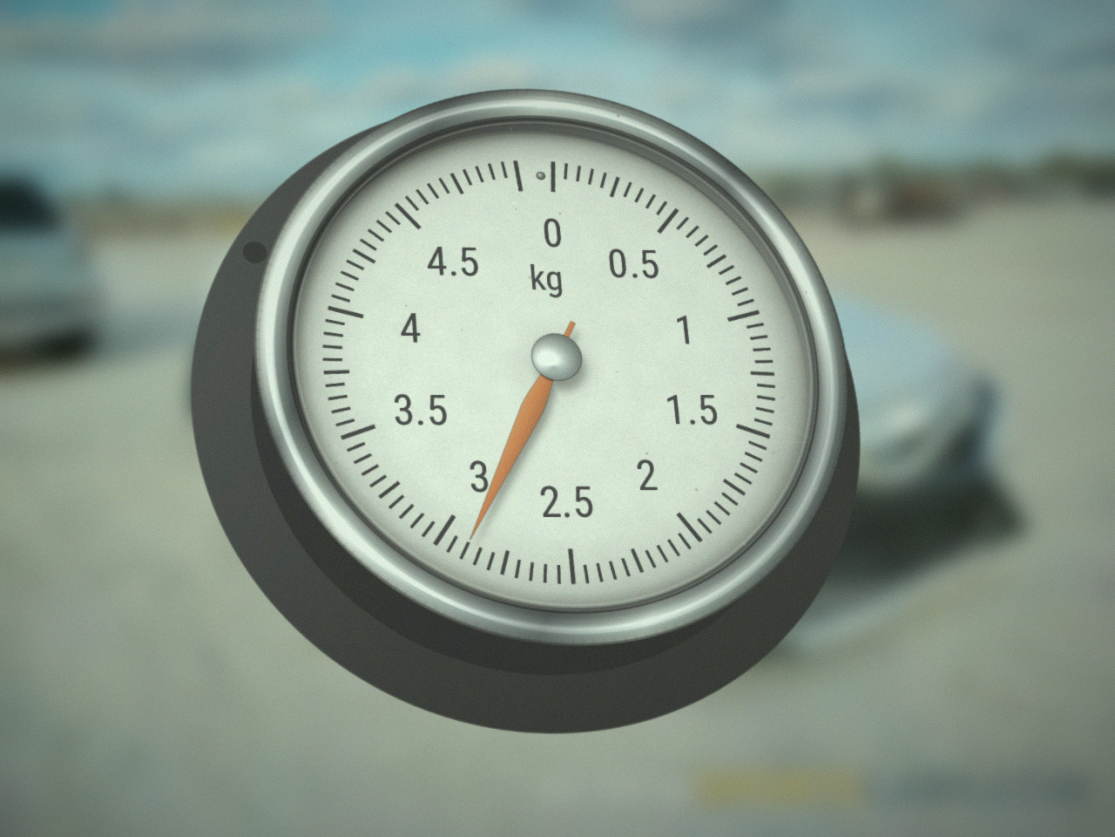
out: 2.9 kg
